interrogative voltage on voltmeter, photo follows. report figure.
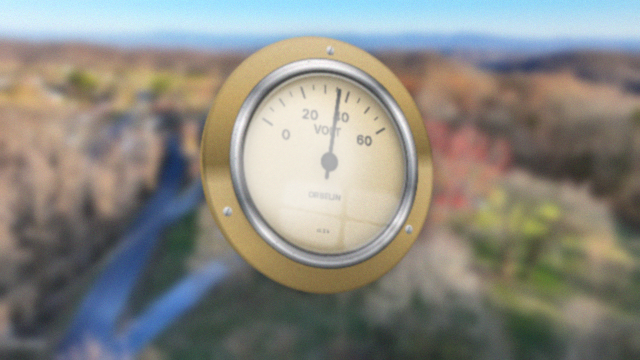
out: 35 V
